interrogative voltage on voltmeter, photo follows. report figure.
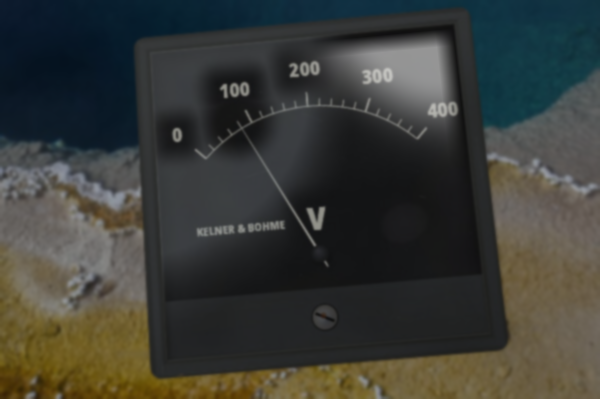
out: 80 V
